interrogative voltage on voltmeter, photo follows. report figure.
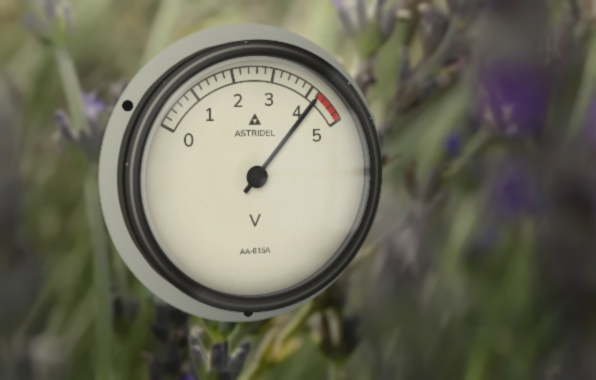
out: 4.2 V
